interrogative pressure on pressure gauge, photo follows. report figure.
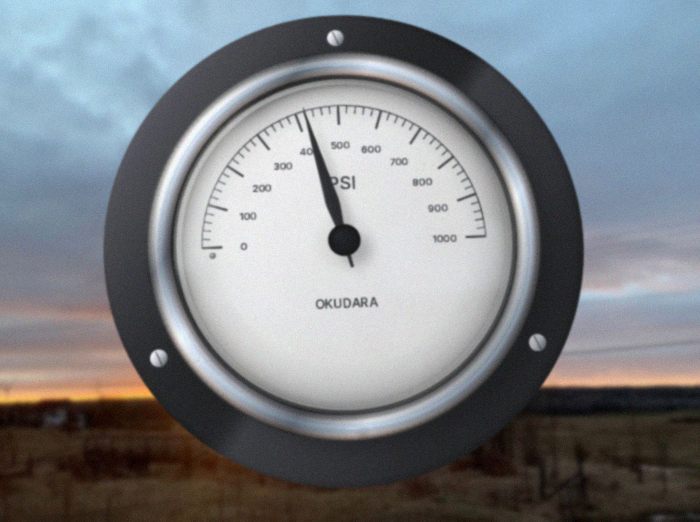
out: 420 psi
